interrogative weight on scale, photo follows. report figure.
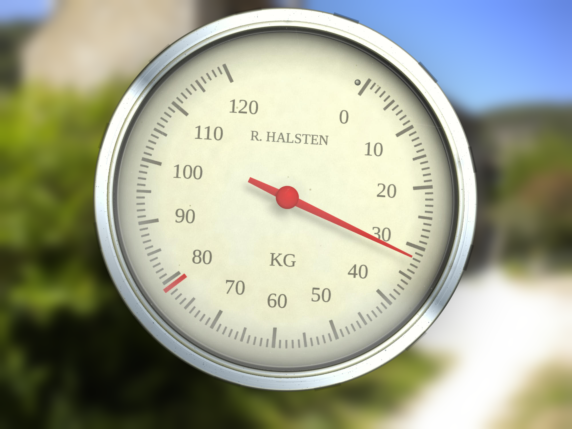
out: 32 kg
